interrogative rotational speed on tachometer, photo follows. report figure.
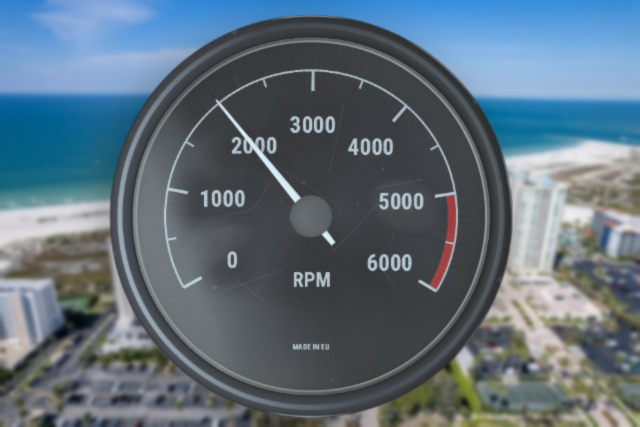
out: 2000 rpm
